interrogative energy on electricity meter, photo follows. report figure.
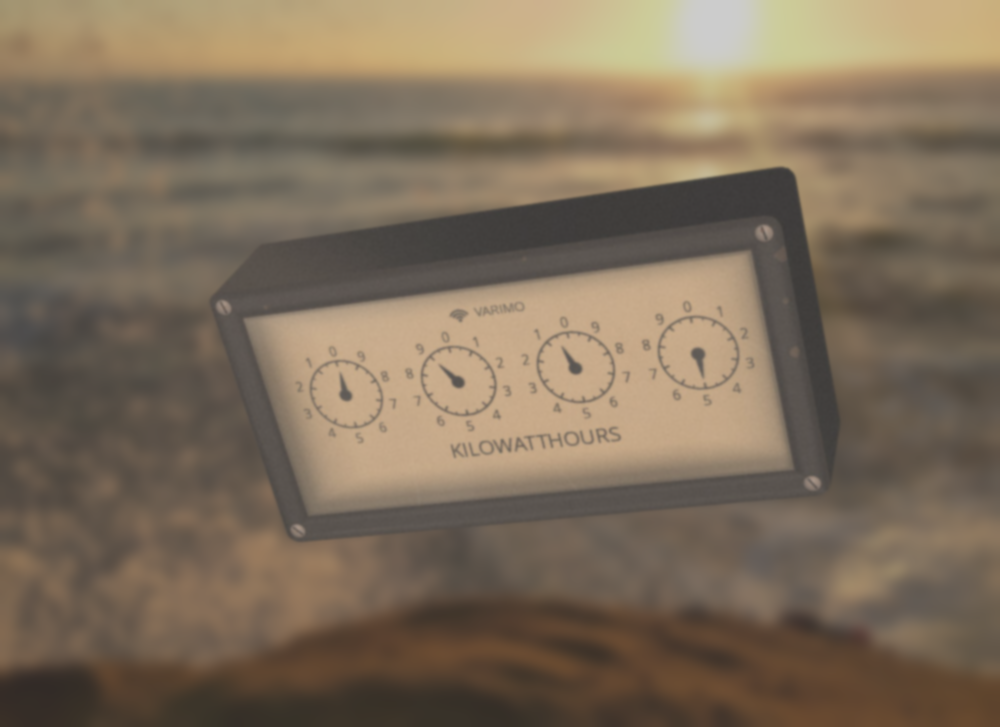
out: 9905 kWh
